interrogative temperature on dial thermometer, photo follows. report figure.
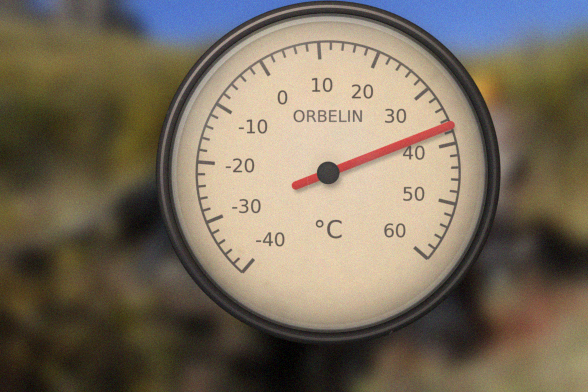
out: 37 °C
